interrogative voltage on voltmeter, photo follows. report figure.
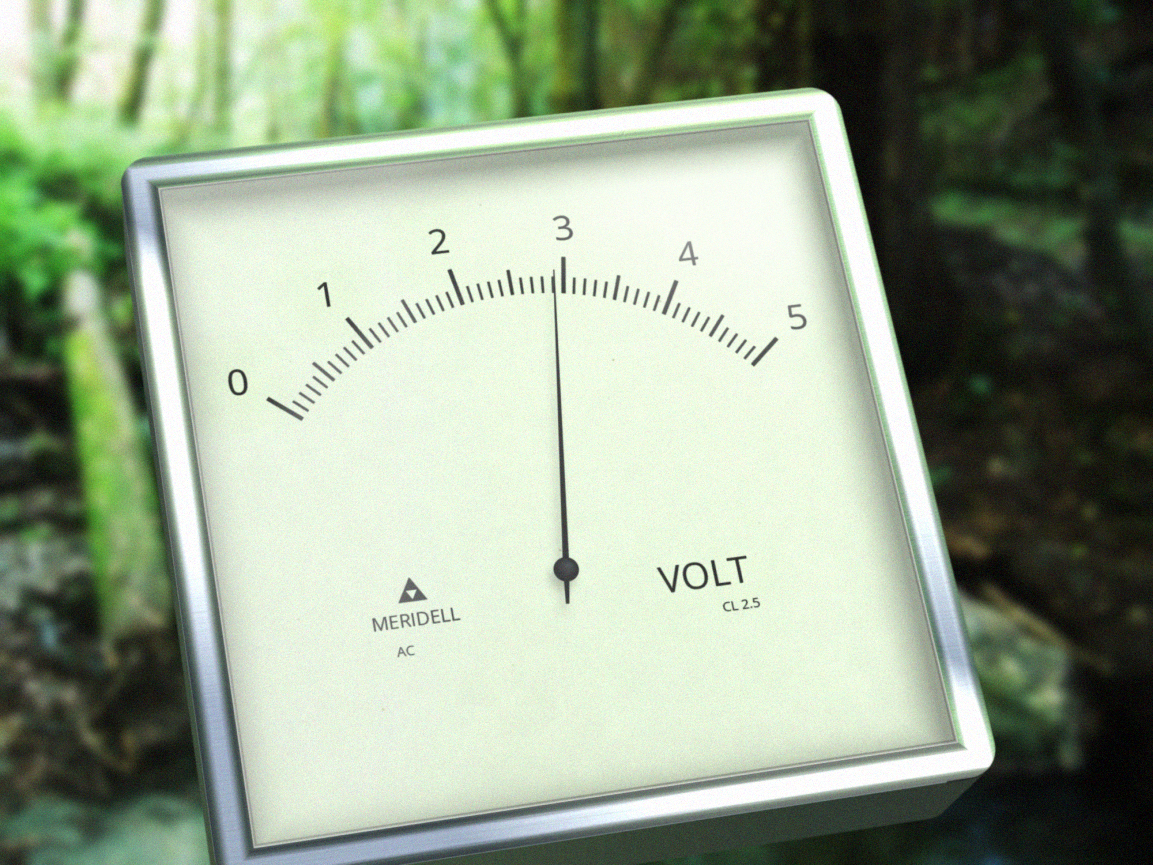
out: 2.9 V
